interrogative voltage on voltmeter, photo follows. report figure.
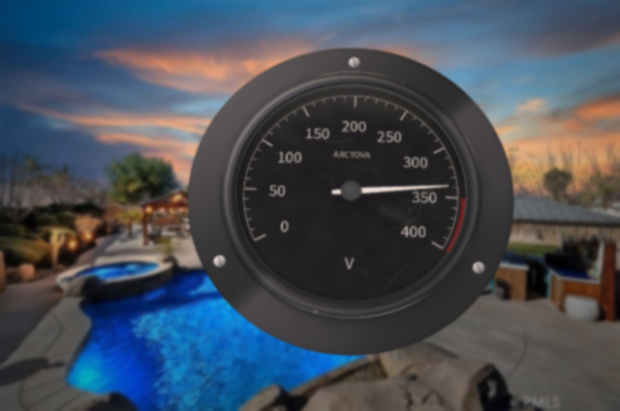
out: 340 V
